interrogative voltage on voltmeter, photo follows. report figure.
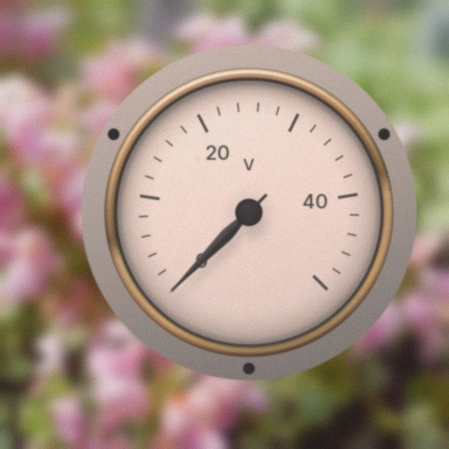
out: 0 V
